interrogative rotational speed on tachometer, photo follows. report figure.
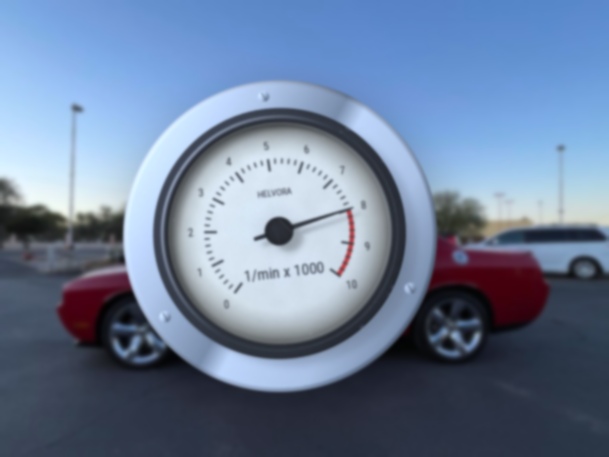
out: 8000 rpm
